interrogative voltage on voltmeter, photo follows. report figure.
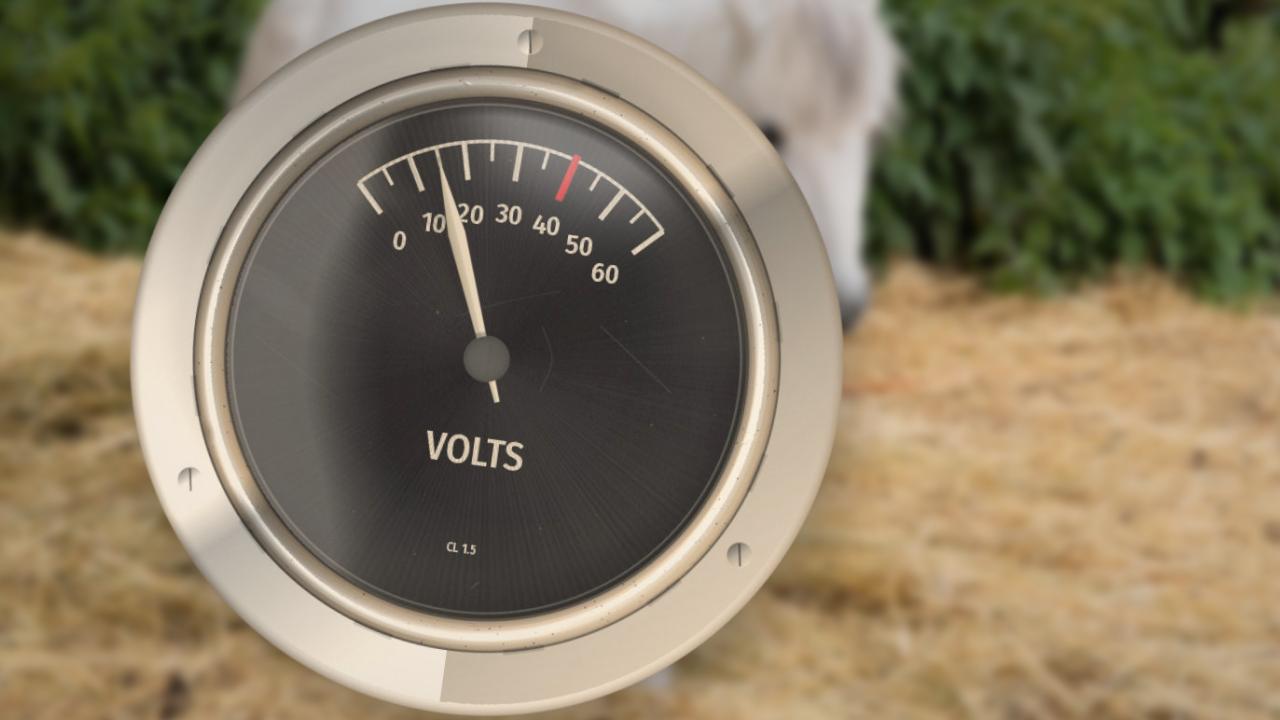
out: 15 V
